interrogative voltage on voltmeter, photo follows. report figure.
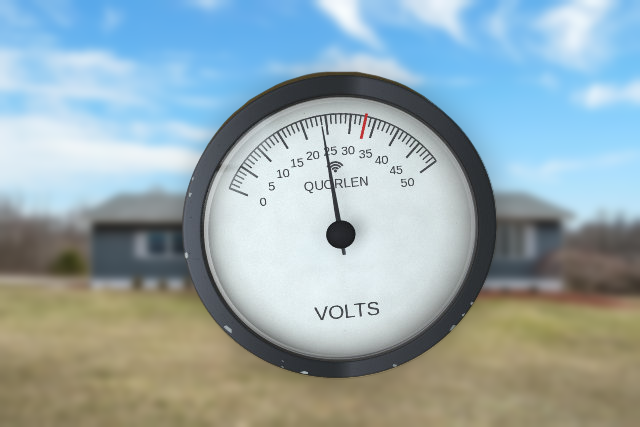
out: 24 V
